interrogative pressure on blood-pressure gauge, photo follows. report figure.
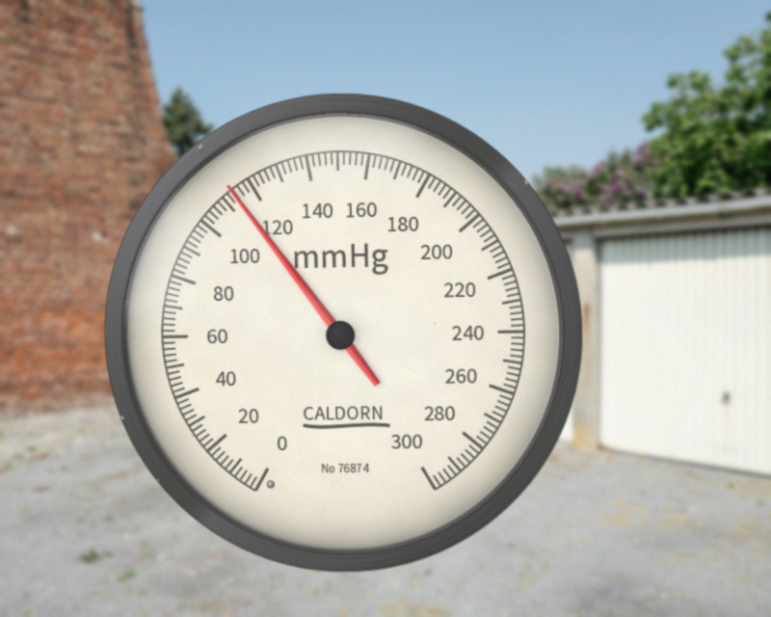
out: 114 mmHg
